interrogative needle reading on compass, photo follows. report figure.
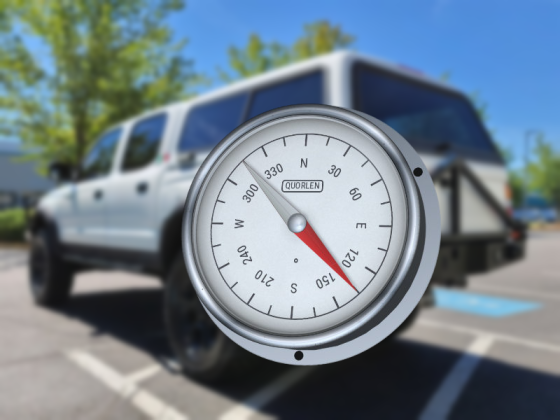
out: 135 °
